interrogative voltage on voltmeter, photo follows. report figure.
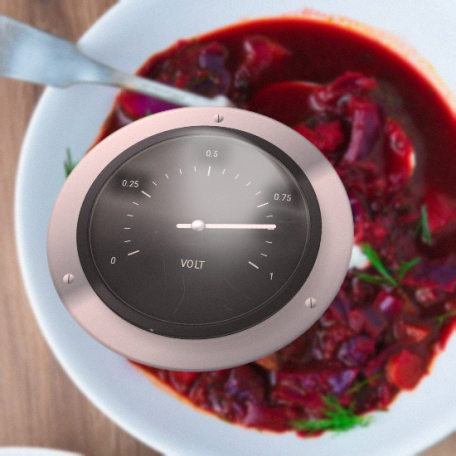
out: 0.85 V
